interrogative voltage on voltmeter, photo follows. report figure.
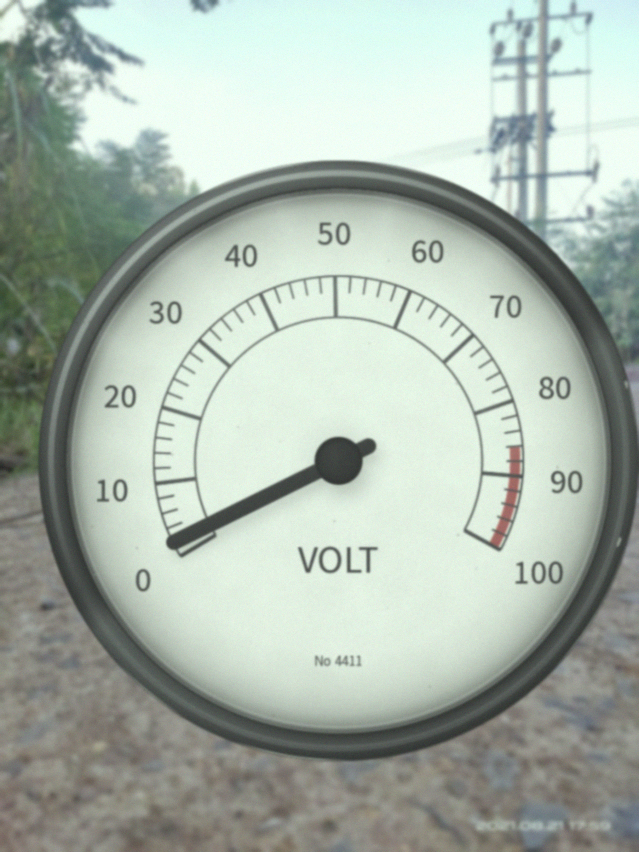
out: 2 V
